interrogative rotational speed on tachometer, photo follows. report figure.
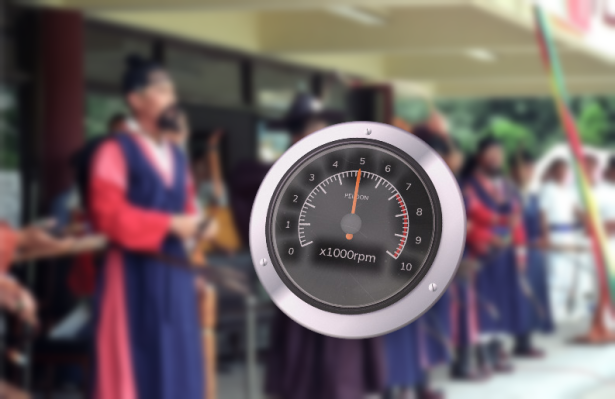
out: 5000 rpm
